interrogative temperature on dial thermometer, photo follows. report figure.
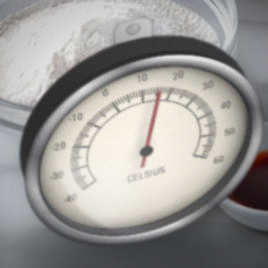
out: 15 °C
